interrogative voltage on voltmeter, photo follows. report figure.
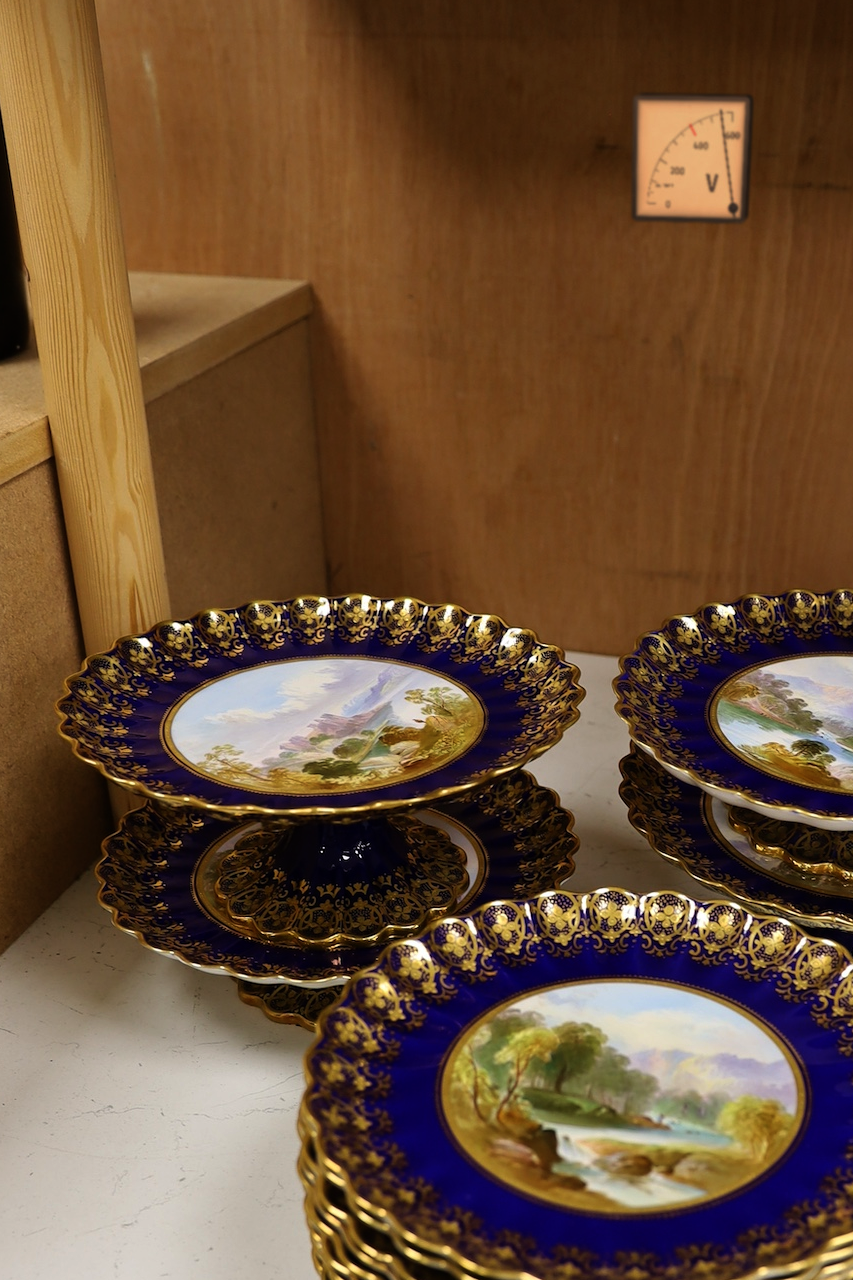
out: 550 V
